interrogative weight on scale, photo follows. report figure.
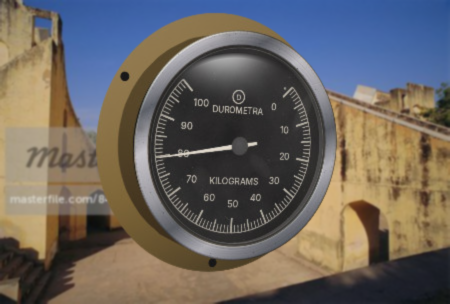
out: 80 kg
